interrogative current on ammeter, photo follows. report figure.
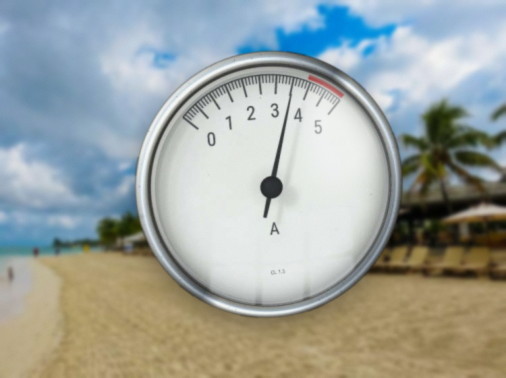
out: 3.5 A
